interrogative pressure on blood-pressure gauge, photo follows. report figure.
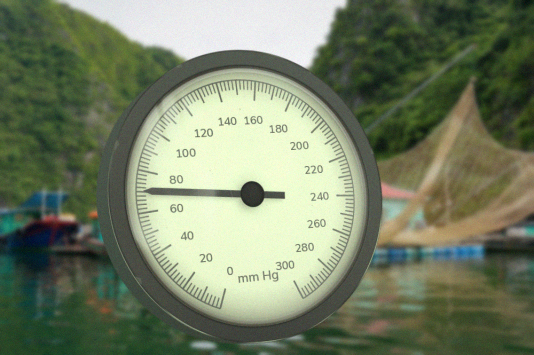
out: 70 mmHg
